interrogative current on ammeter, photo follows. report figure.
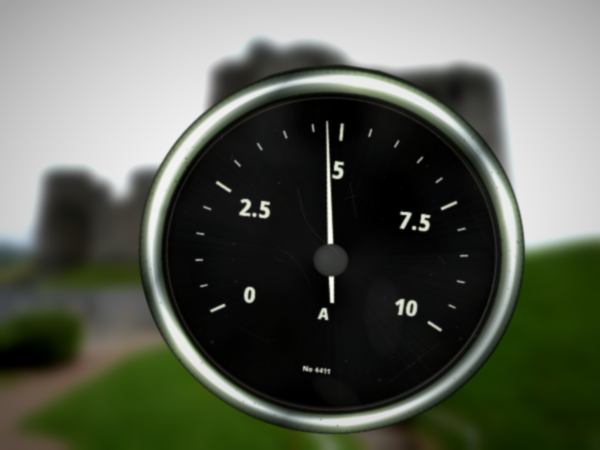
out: 4.75 A
